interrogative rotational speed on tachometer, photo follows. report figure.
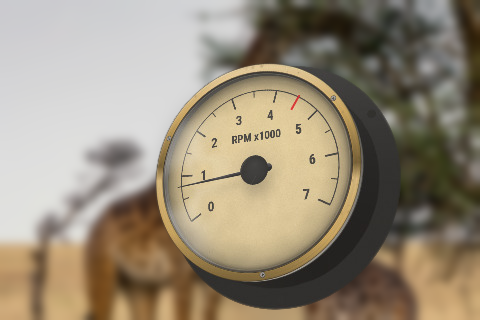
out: 750 rpm
